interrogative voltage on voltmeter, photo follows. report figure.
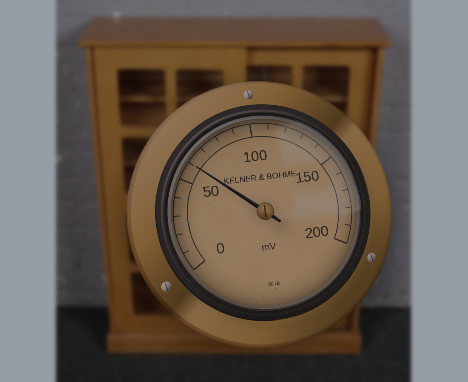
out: 60 mV
